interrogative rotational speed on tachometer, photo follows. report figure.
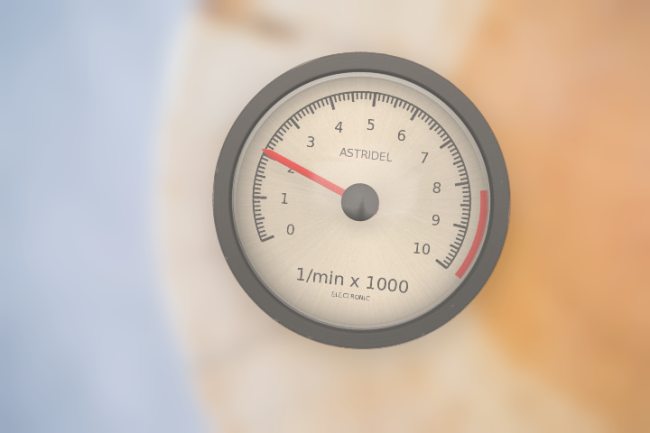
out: 2100 rpm
